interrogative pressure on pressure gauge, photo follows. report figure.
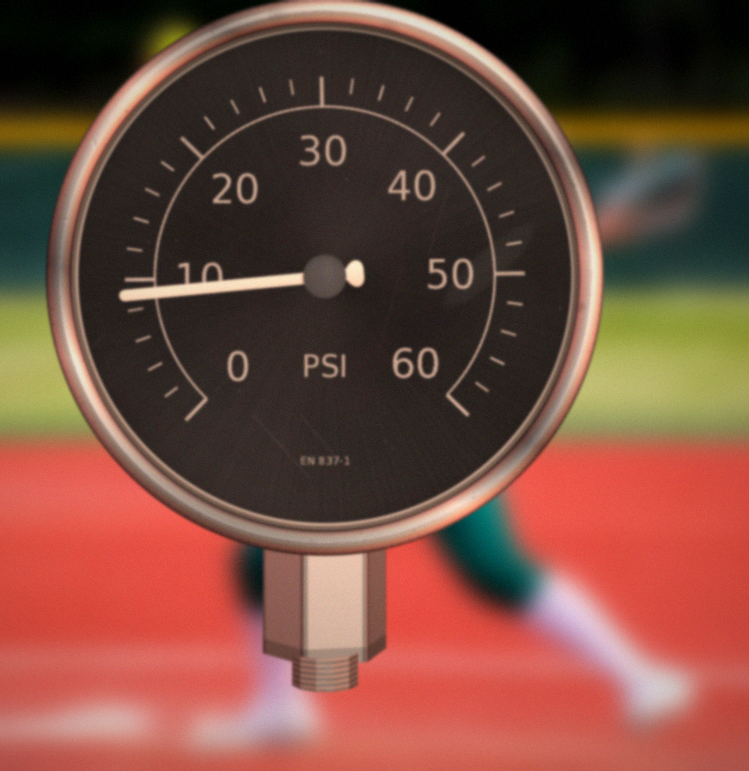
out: 9 psi
